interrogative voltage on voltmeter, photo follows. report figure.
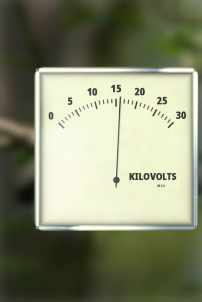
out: 16 kV
